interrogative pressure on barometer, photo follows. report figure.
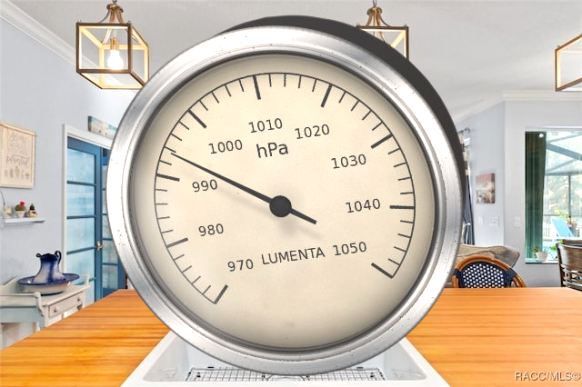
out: 994 hPa
